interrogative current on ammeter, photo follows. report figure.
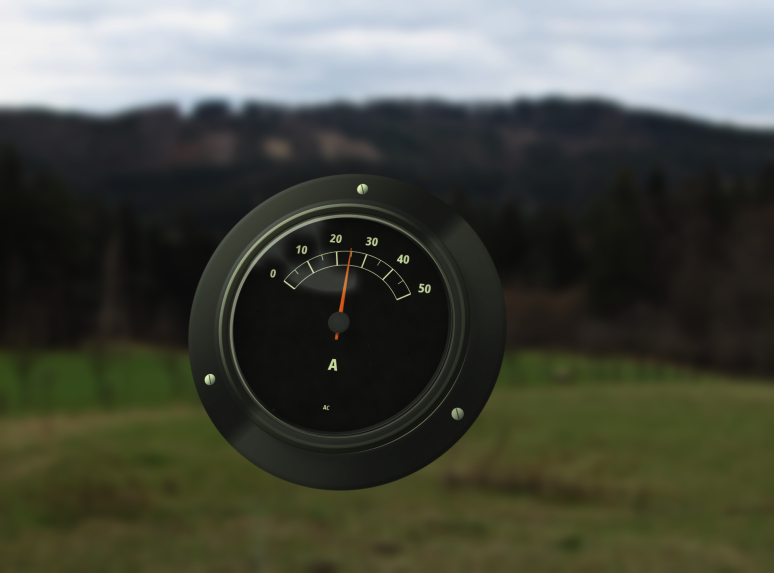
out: 25 A
